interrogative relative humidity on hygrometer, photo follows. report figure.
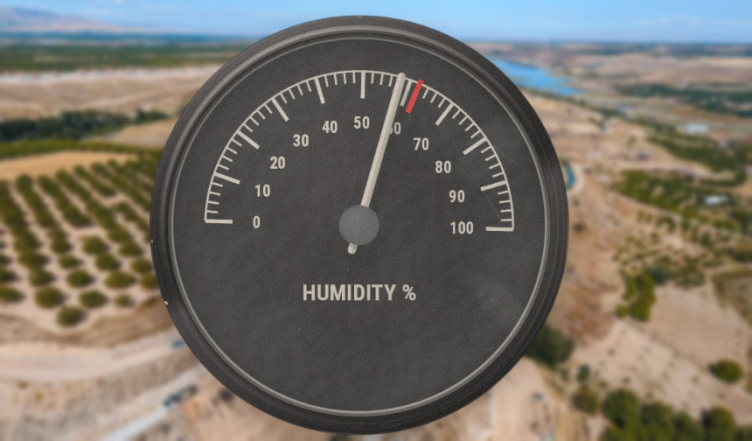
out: 58 %
